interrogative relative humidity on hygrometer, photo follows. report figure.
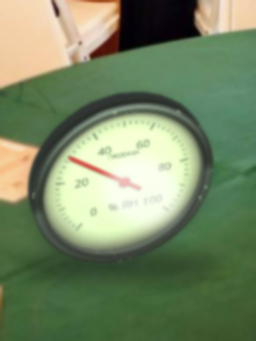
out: 30 %
